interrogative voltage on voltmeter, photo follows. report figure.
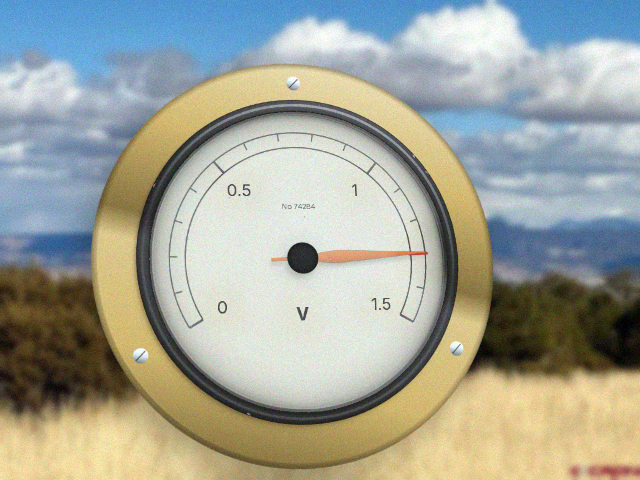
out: 1.3 V
